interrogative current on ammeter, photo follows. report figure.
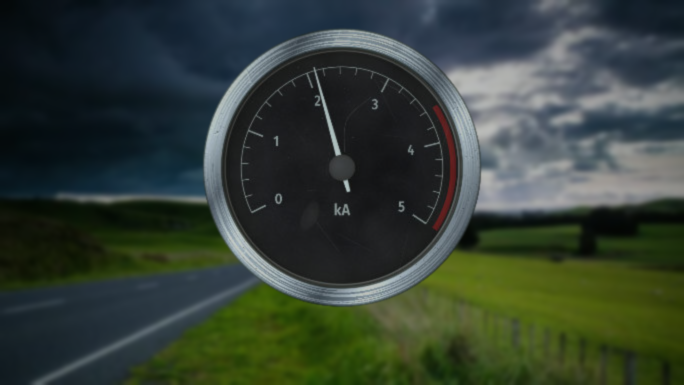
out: 2.1 kA
